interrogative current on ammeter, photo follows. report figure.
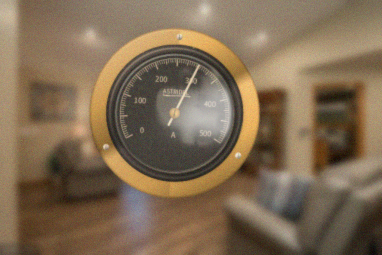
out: 300 A
